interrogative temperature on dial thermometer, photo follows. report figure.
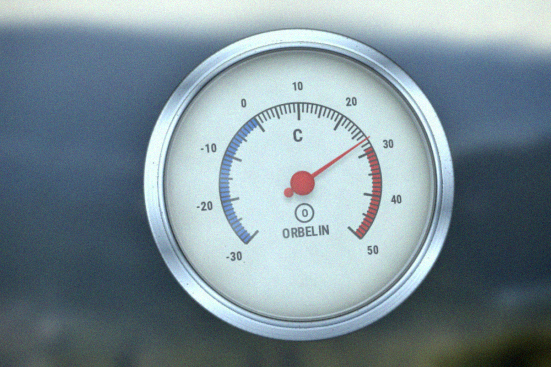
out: 27 °C
